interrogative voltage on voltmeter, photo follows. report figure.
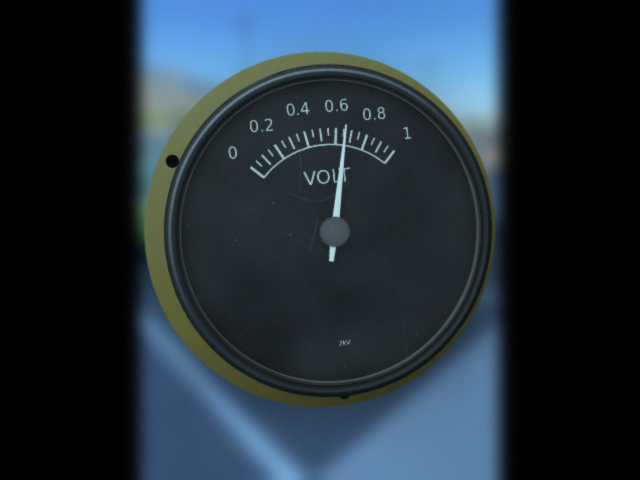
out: 0.65 V
